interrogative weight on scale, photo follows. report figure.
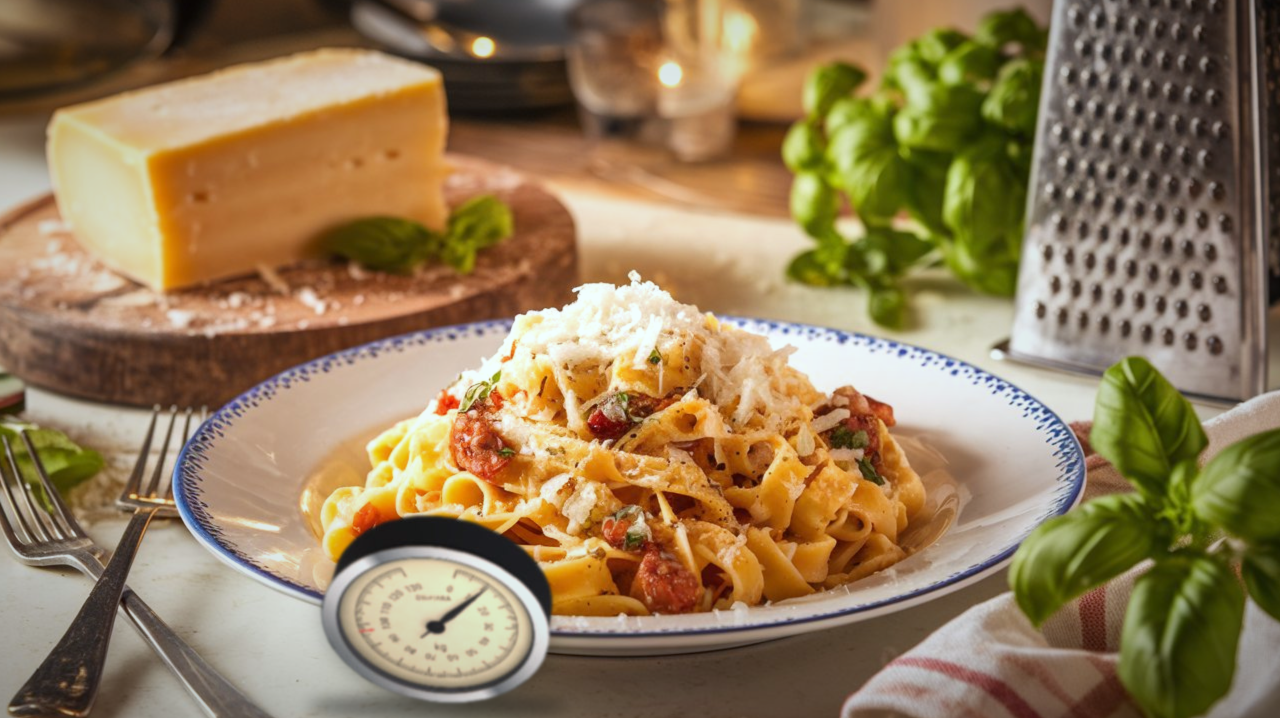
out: 10 kg
